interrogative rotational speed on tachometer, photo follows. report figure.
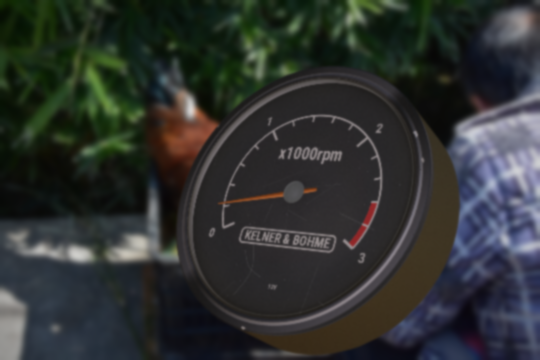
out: 200 rpm
